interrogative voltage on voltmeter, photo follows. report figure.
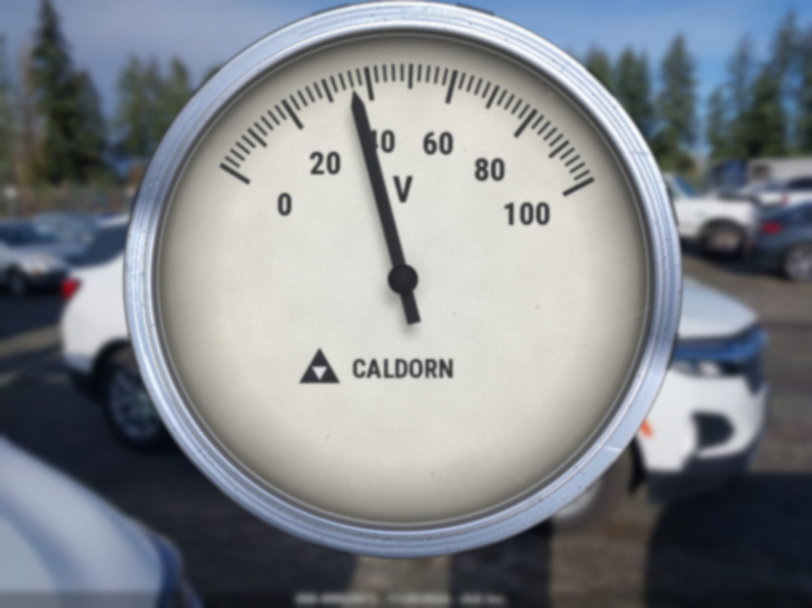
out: 36 V
